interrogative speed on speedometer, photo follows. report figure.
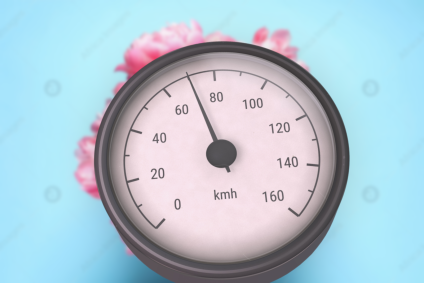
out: 70 km/h
